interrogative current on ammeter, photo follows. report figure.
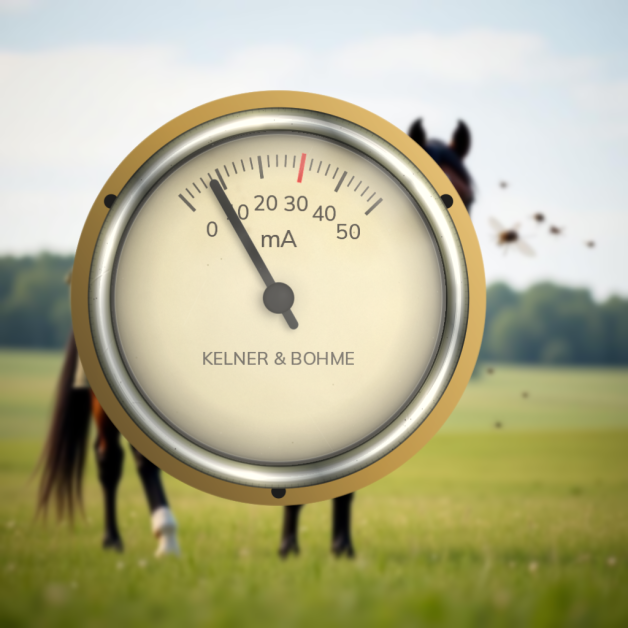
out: 8 mA
